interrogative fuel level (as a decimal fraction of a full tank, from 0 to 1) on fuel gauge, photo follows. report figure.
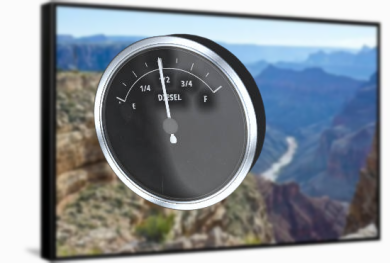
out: 0.5
